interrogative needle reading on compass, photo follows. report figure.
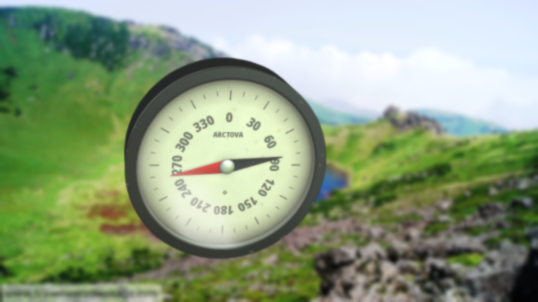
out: 260 °
